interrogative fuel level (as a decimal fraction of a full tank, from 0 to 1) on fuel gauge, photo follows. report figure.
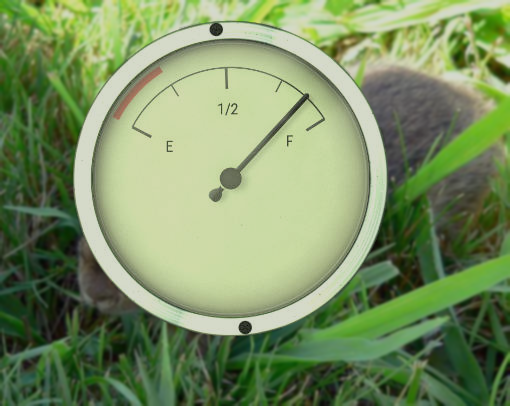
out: 0.875
